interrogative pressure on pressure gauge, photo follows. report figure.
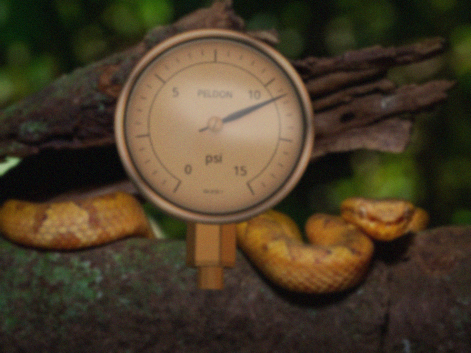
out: 10.75 psi
